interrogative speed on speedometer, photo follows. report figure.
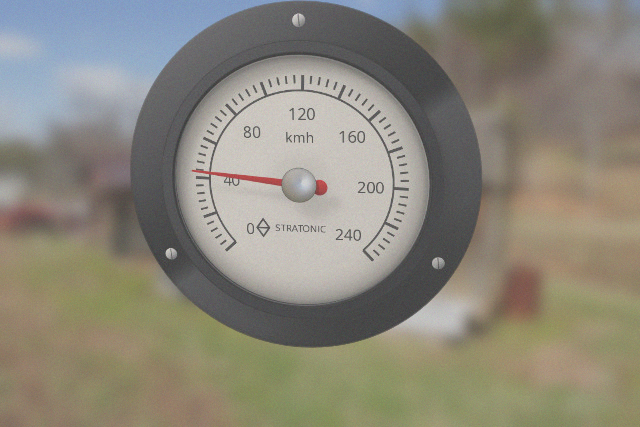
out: 44 km/h
